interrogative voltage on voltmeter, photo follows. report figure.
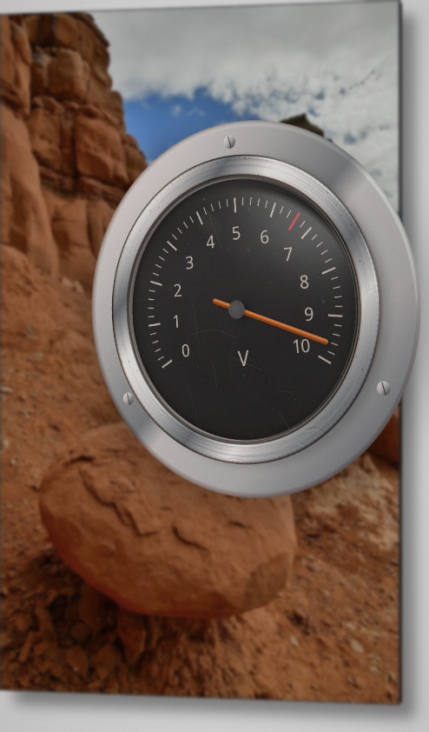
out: 9.6 V
